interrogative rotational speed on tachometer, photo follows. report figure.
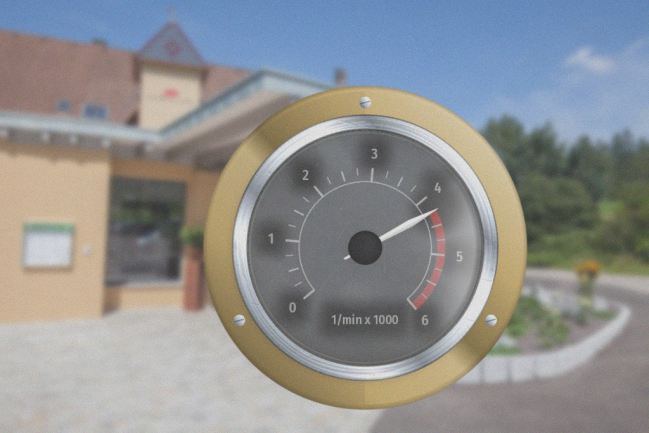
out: 4250 rpm
